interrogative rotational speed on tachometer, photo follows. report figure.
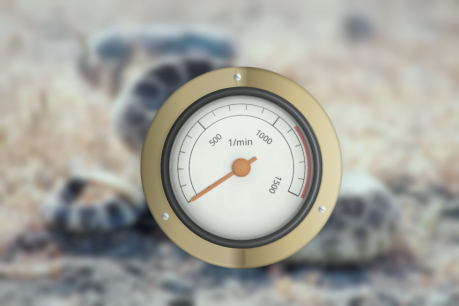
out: 0 rpm
